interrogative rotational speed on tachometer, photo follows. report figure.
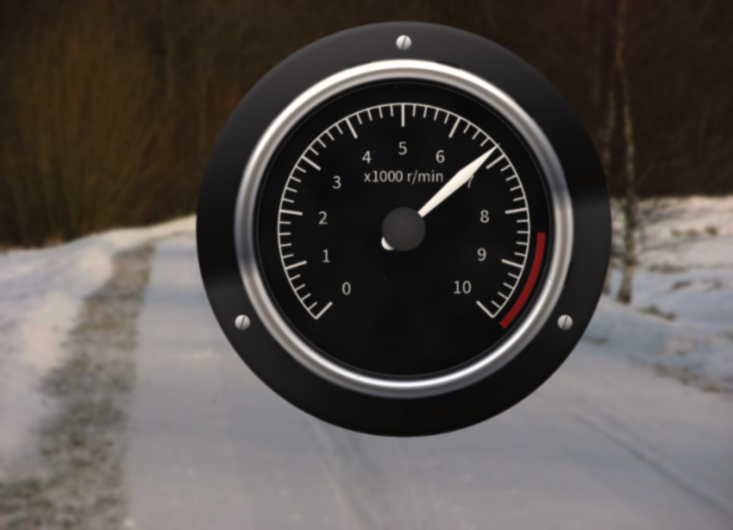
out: 6800 rpm
